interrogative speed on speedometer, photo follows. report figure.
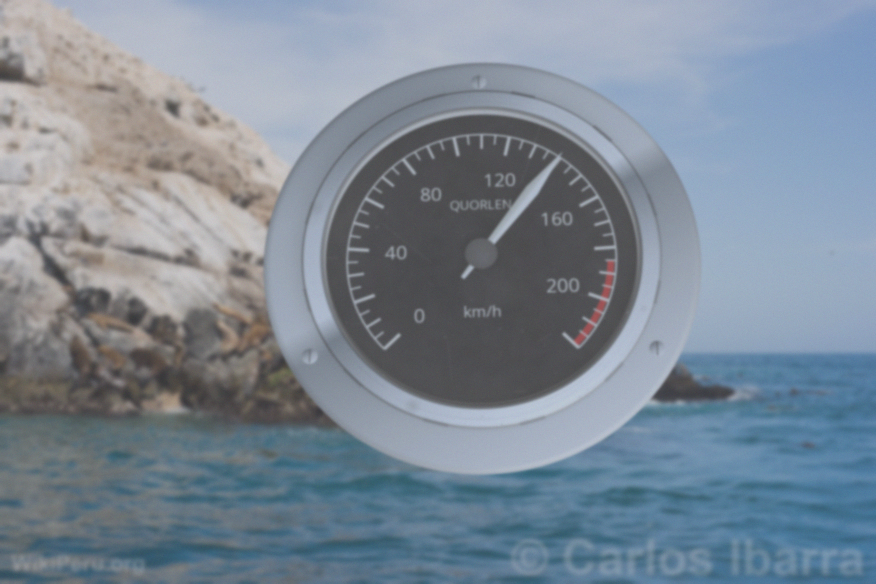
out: 140 km/h
